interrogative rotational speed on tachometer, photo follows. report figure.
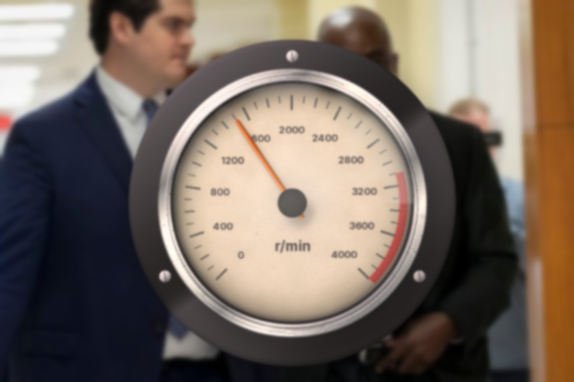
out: 1500 rpm
